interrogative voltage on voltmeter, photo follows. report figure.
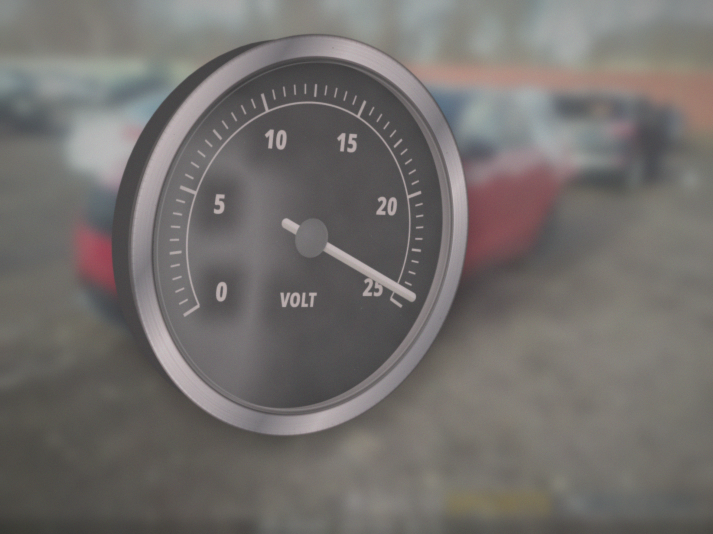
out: 24.5 V
